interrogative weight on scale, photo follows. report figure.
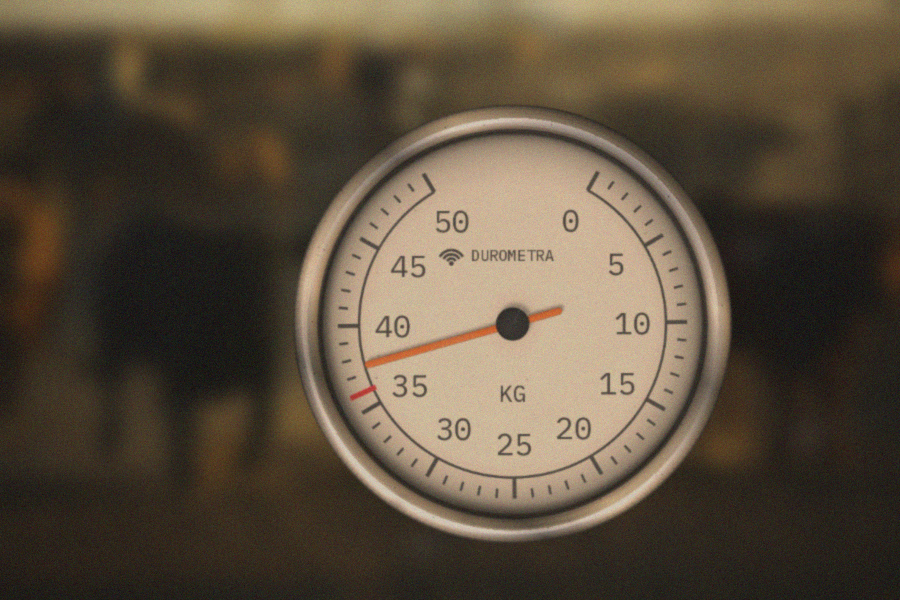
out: 37.5 kg
